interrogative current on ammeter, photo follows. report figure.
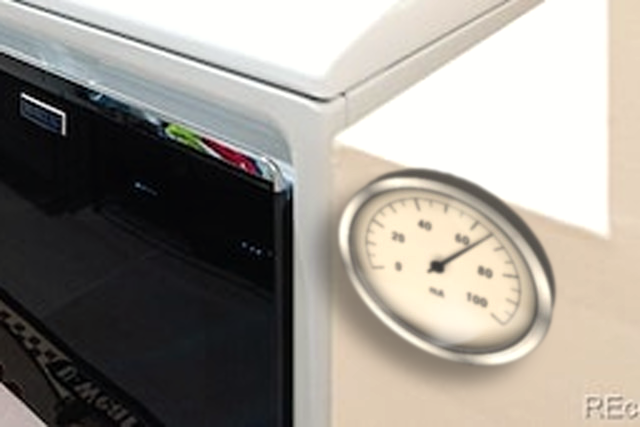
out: 65 mA
